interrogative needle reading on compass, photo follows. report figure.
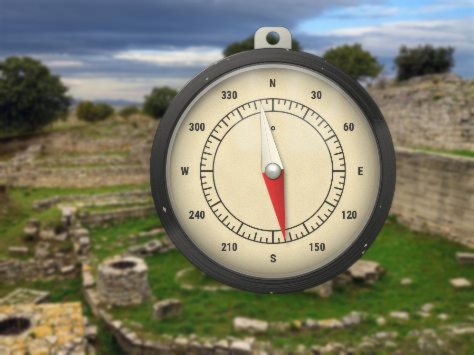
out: 170 °
